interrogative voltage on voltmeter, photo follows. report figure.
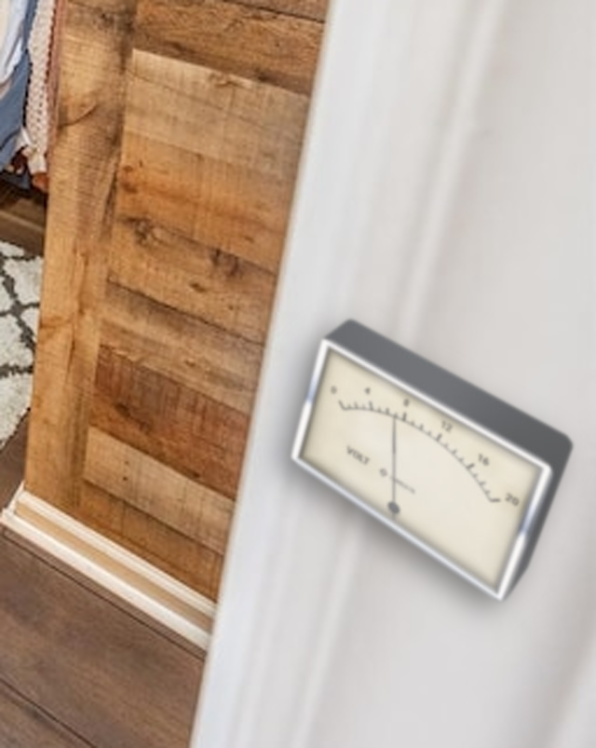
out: 7 V
